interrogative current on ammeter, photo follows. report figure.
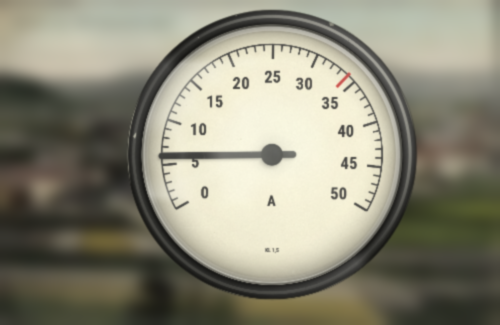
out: 6 A
